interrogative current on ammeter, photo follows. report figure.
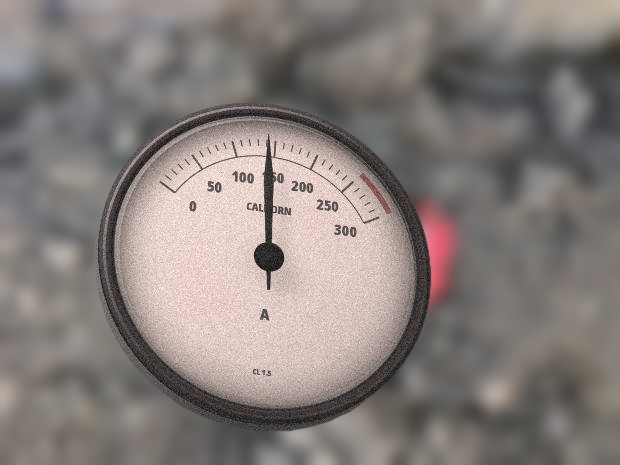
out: 140 A
